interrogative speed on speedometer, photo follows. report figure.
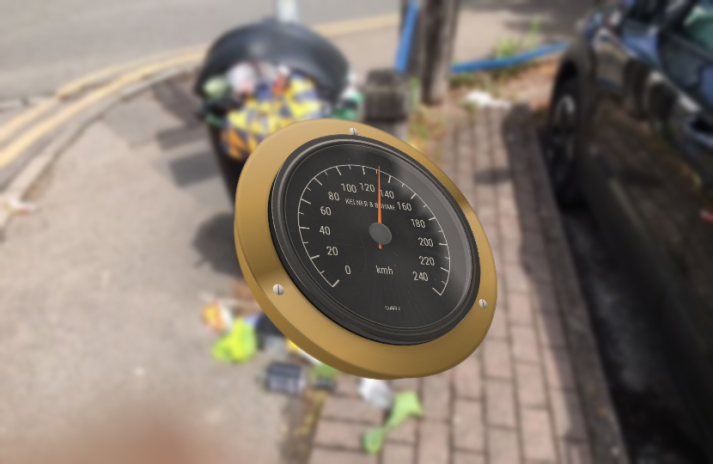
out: 130 km/h
